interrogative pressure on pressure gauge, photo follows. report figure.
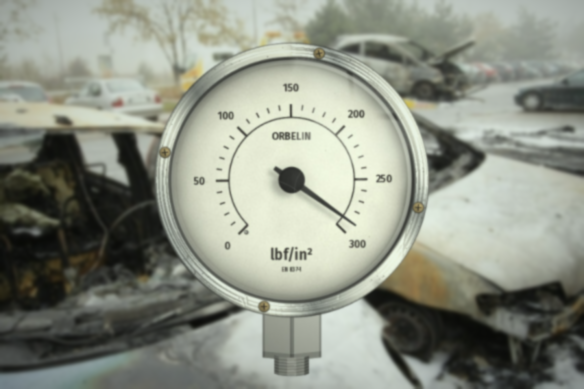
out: 290 psi
